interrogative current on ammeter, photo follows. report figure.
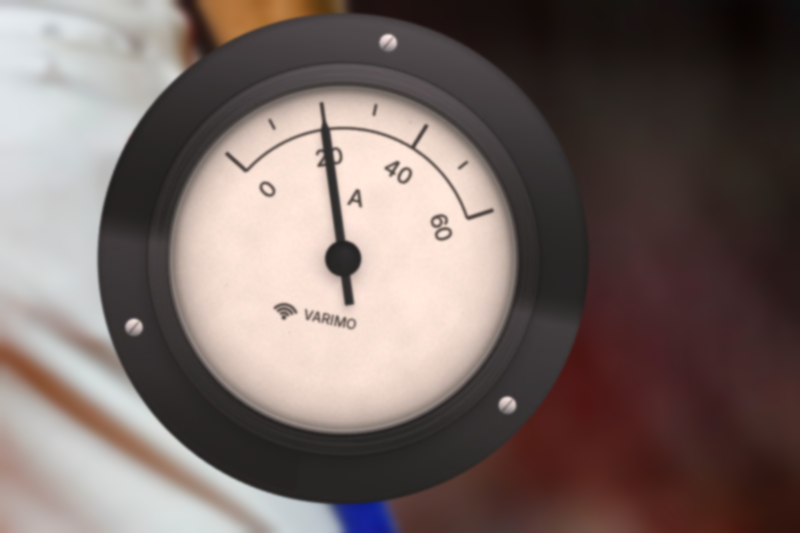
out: 20 A
